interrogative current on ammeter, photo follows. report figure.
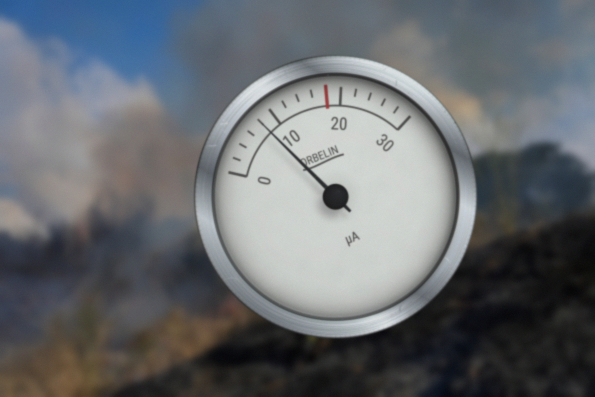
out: 8 µA
